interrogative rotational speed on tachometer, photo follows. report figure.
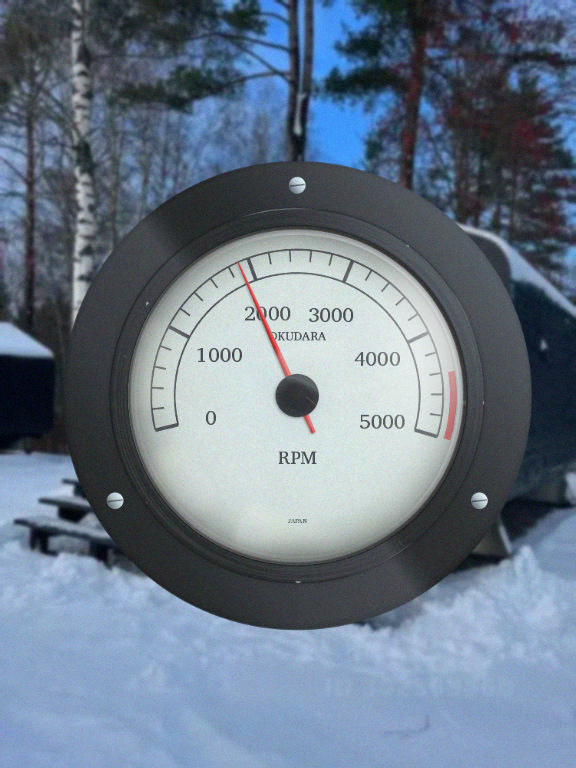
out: 1900 rpm
